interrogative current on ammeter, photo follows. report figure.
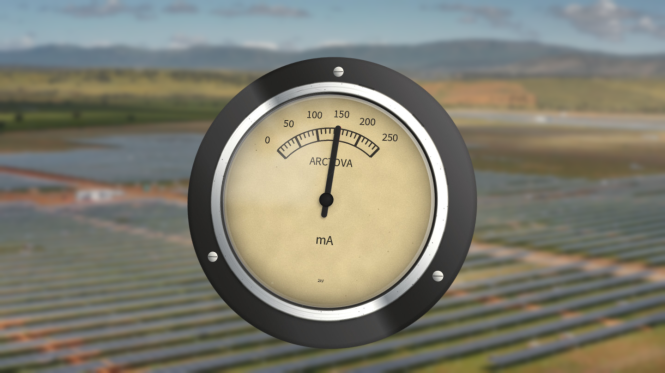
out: 150 mA
